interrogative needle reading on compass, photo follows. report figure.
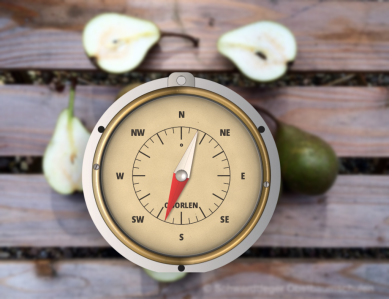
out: 200 °
